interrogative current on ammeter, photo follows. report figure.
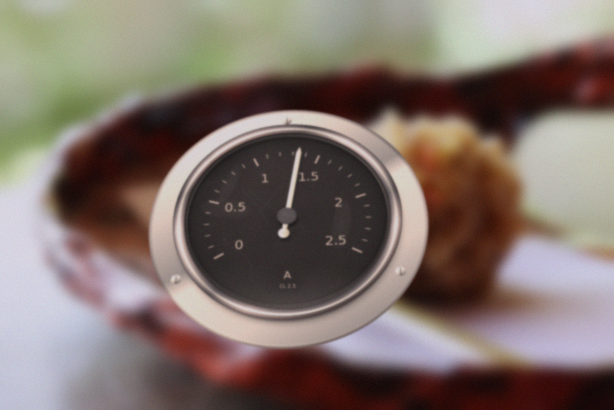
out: 1.35 A
